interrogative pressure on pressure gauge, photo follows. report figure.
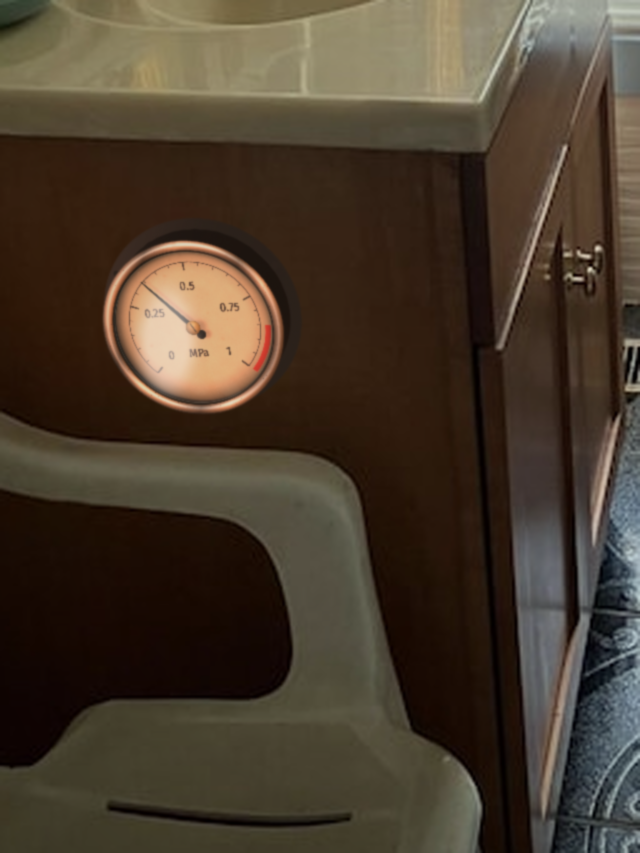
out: 0.35 MPa
